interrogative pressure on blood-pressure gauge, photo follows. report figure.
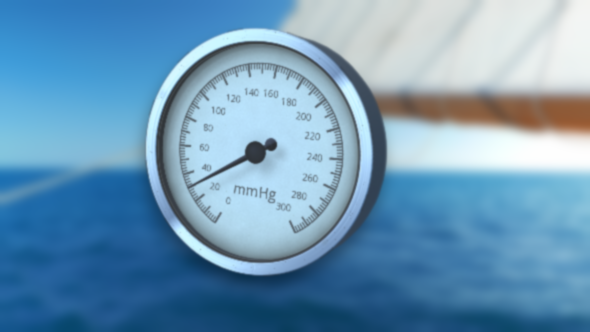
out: 30 mmHg
